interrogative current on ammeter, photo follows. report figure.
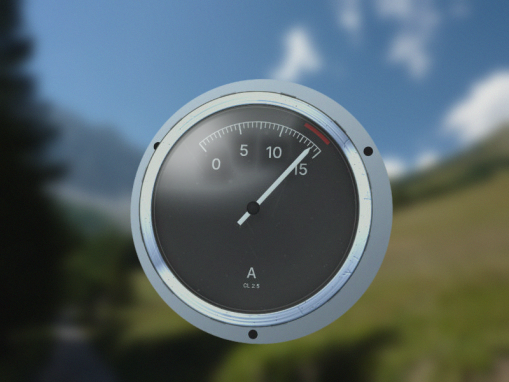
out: 14 A
